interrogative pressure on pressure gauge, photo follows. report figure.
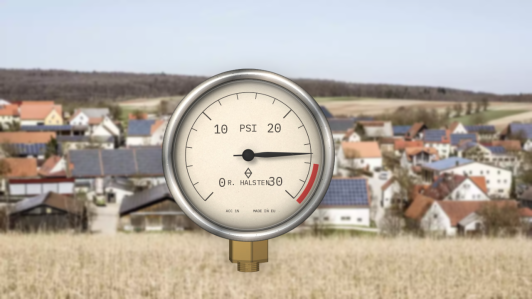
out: 25 psi
